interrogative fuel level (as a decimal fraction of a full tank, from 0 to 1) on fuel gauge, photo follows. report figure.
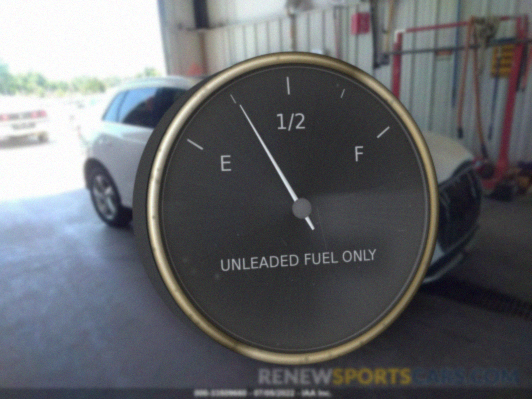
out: 0.25
